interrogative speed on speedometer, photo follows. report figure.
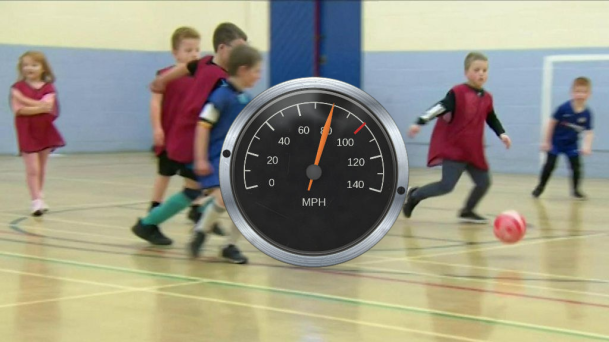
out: 80 mph
